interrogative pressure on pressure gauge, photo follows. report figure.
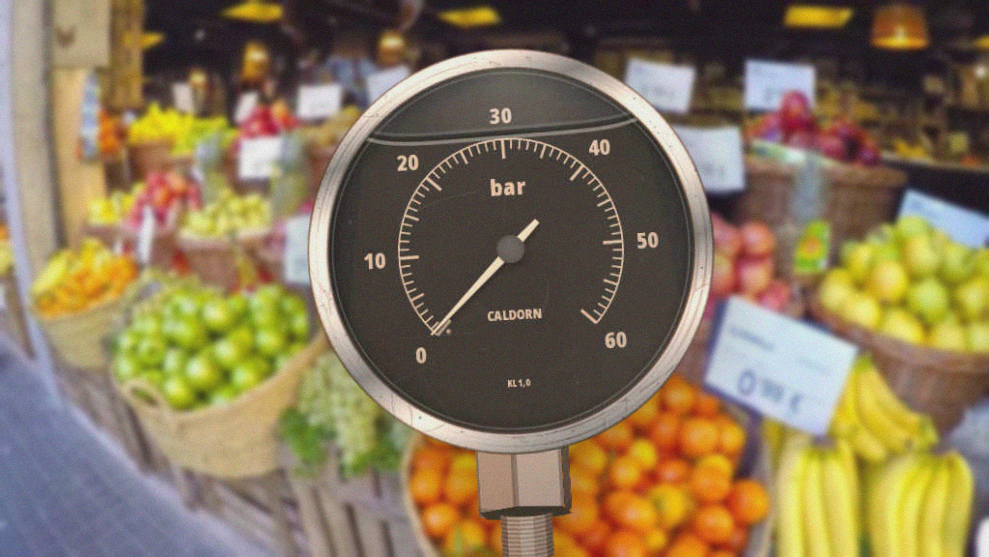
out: 0.5 bar
